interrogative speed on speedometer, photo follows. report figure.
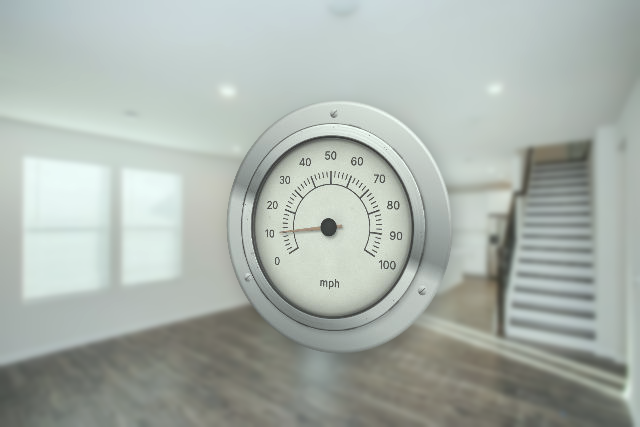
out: 10 mph
